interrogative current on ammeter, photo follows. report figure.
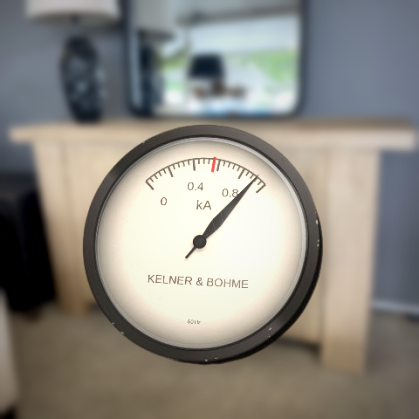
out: 0.92 kA
